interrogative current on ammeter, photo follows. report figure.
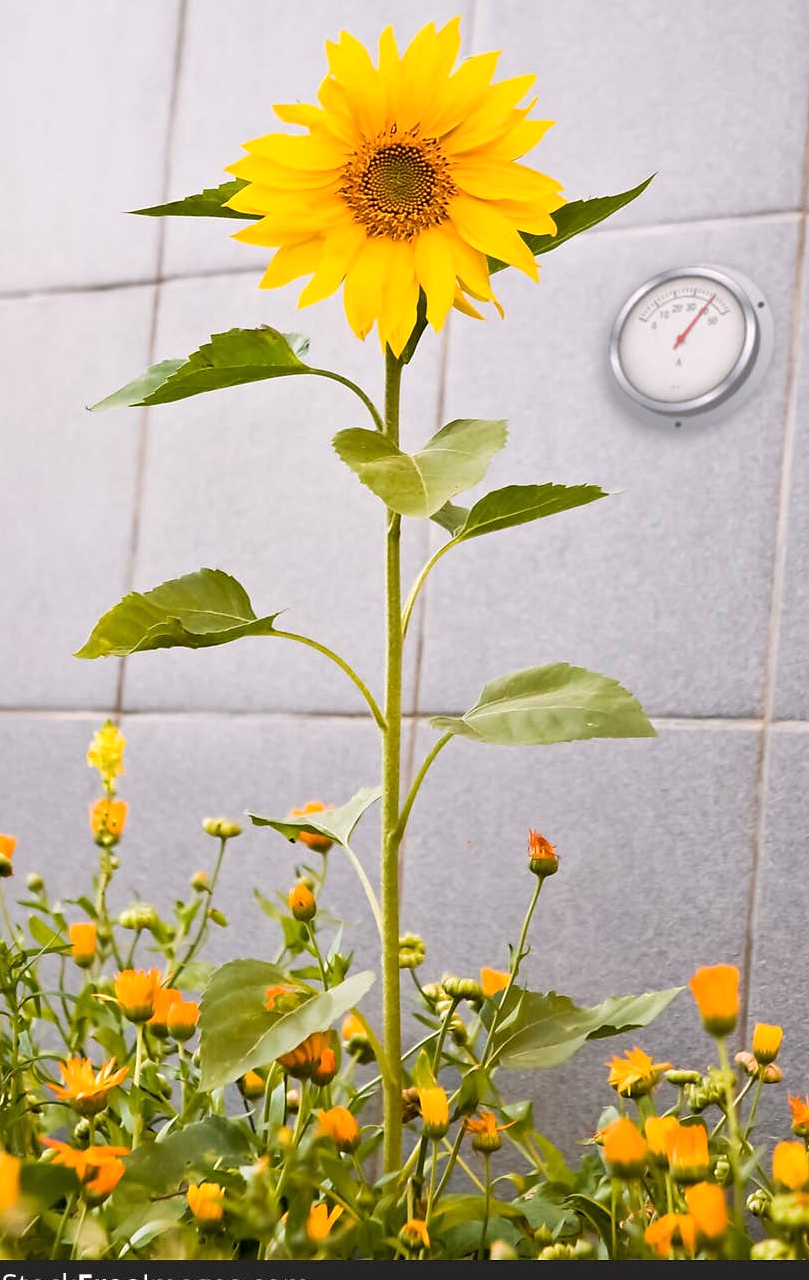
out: 40 A
